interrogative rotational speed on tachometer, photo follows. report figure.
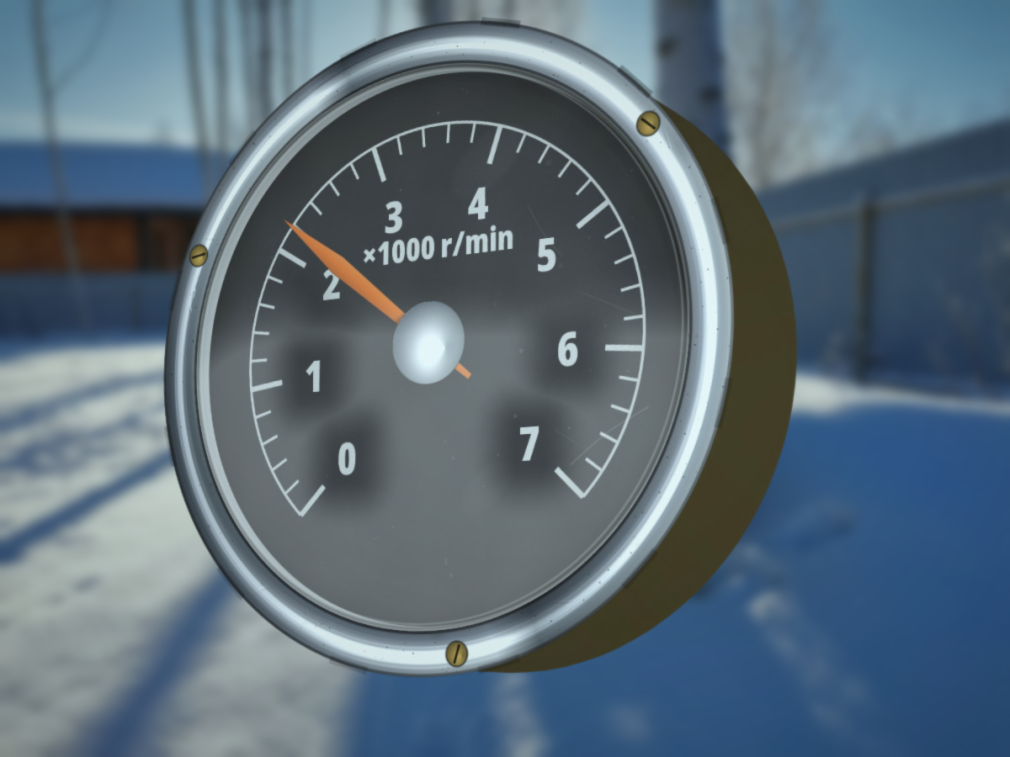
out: 2200 rpm
